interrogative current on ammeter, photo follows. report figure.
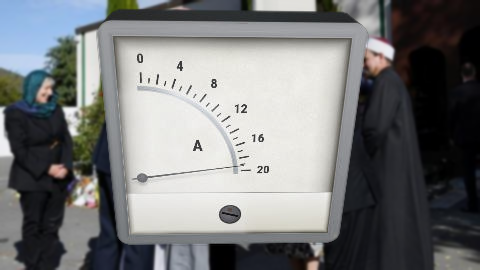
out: 19 A
